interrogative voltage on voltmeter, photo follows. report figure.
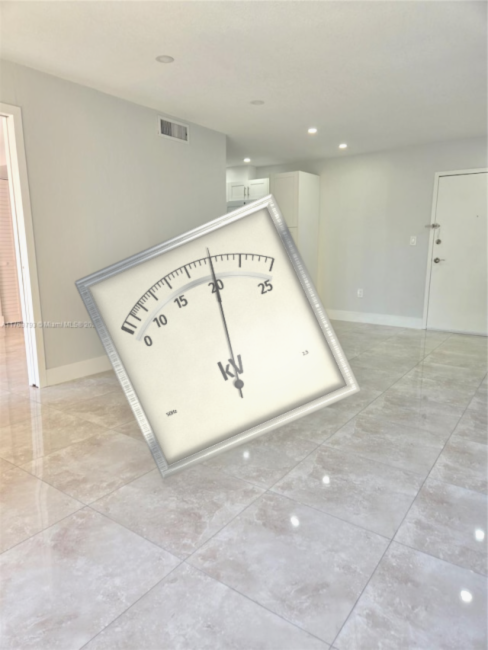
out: 20 kV
